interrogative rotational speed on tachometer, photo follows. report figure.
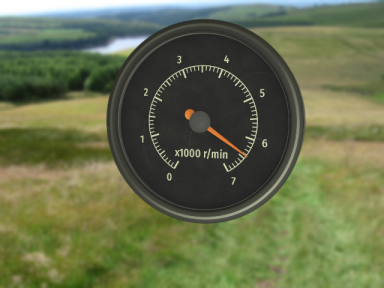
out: 6400 rpm
